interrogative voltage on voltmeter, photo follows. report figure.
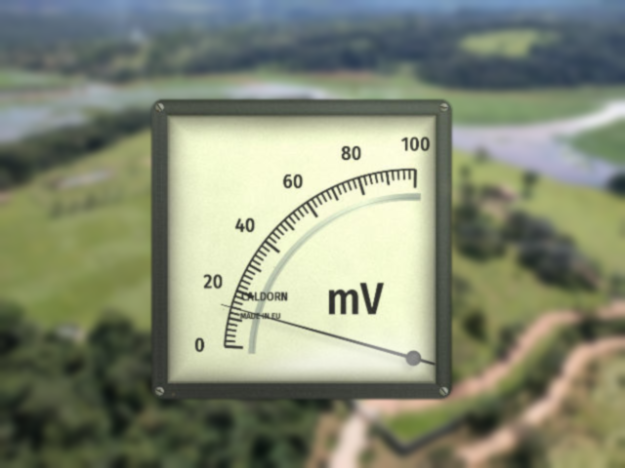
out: 14 mV
